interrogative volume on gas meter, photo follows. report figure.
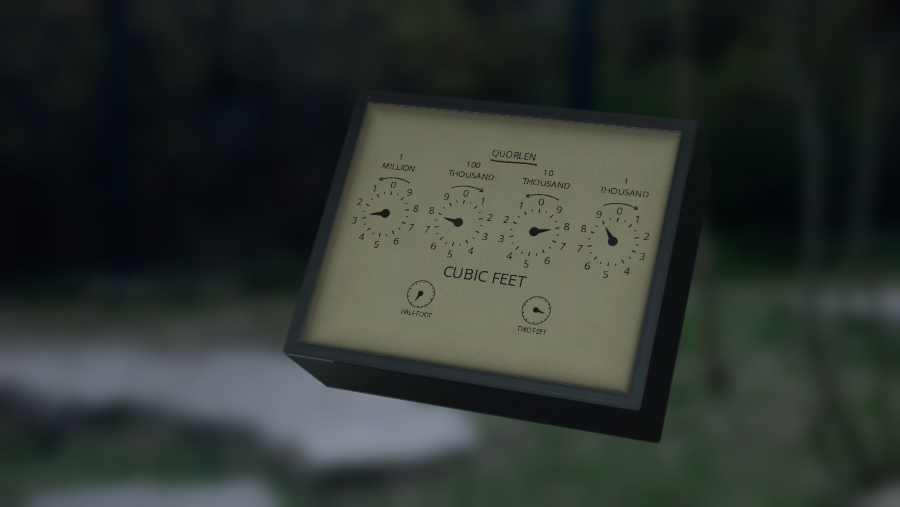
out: 277900 ft³
